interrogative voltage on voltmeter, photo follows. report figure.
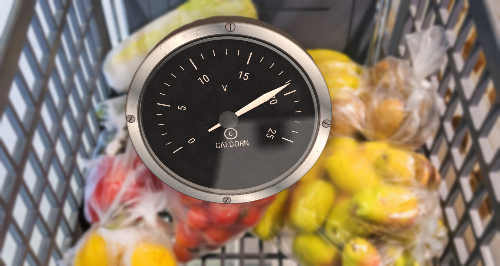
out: 19 V
